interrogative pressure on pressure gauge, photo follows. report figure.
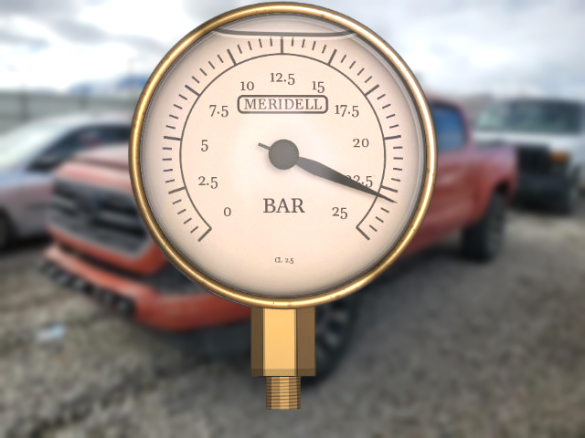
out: 23 bar
